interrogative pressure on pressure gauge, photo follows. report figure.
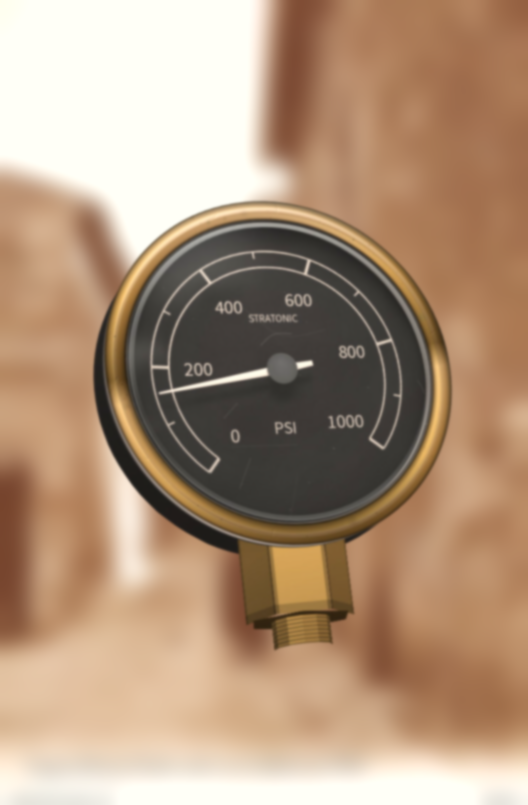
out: 150 psi
